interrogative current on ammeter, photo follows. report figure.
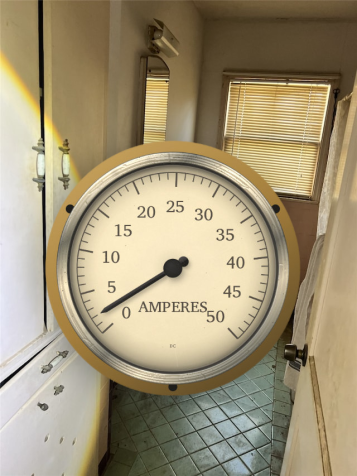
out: 2 A
